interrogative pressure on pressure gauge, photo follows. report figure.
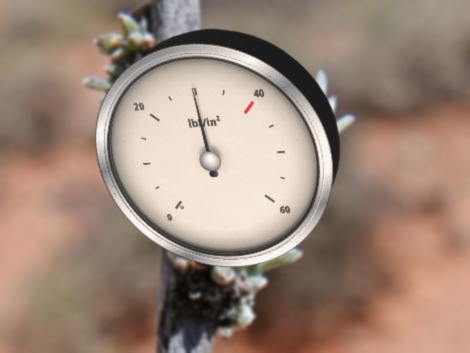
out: 30 psi
